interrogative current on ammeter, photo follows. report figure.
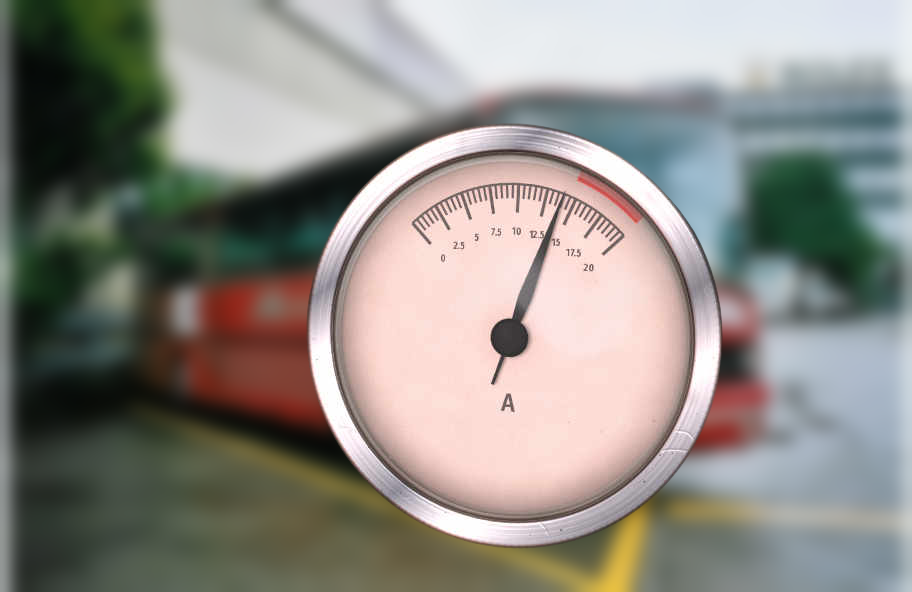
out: 14 A
